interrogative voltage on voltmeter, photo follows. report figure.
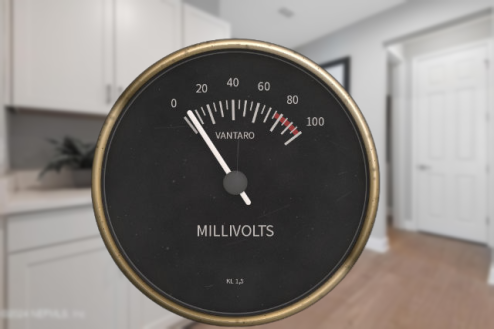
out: 5 mV
